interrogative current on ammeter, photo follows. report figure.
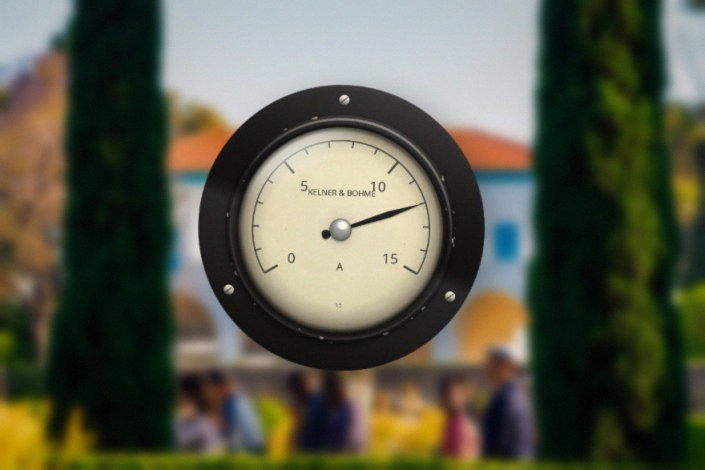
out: 12 A
